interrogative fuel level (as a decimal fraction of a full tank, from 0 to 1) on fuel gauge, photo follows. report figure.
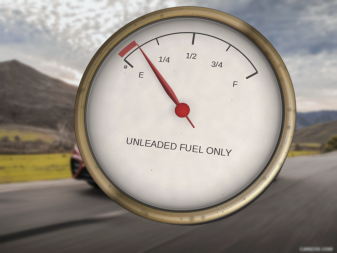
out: 0.125
